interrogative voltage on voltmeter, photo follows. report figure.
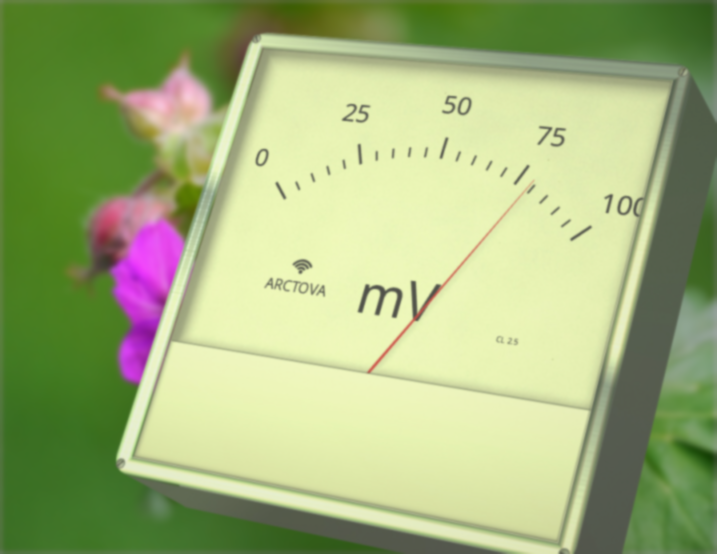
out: 80 mV
